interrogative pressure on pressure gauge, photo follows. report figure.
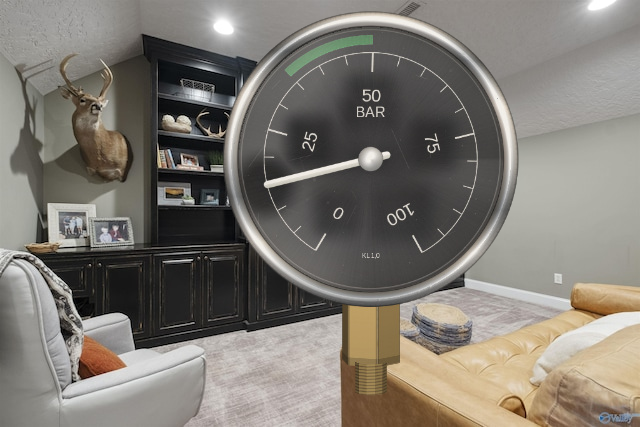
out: 15 bar
